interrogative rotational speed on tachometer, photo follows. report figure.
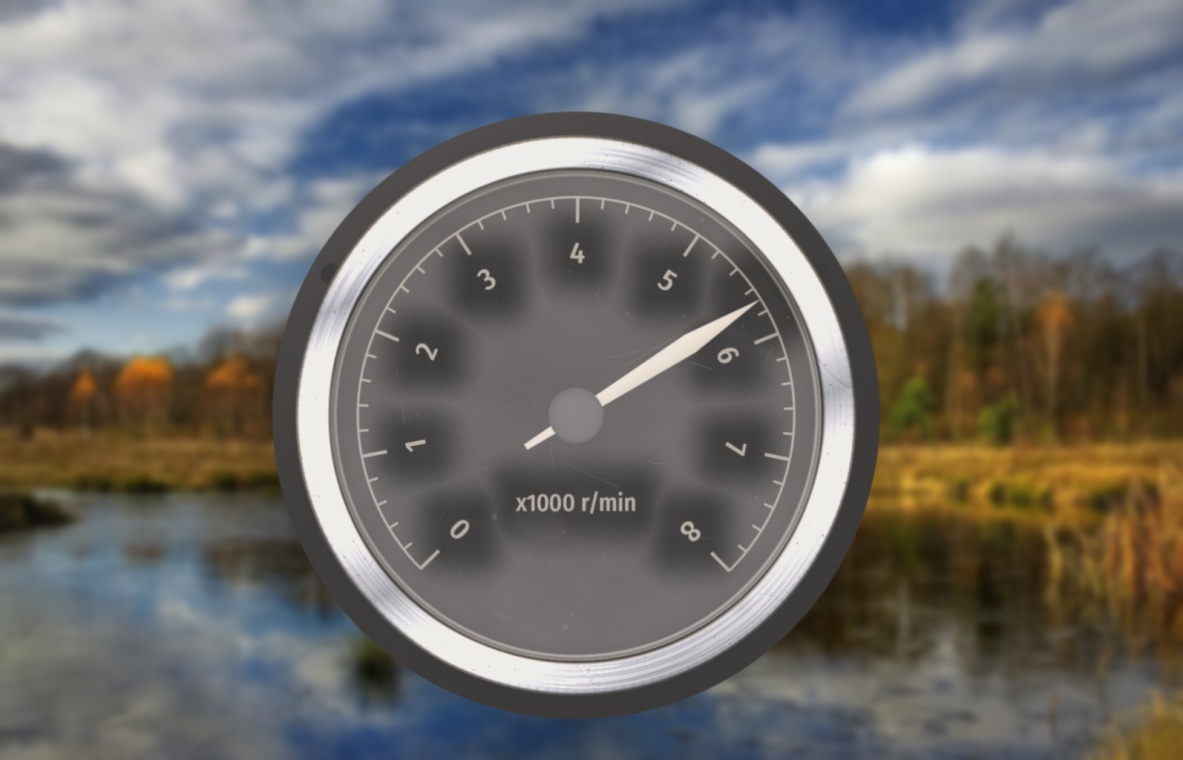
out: 5700 rpm
